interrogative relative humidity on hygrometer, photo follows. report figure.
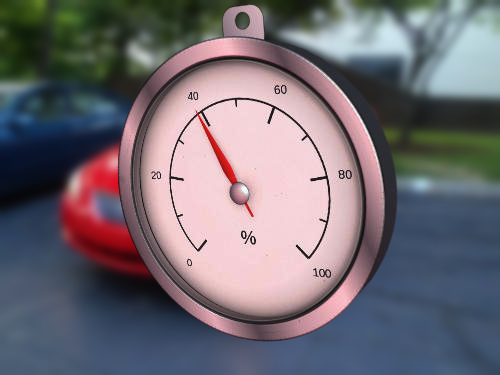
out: 40 %
